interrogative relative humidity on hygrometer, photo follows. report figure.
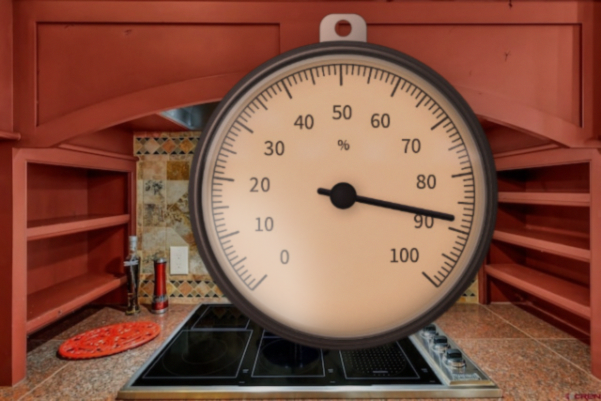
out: 88 %
